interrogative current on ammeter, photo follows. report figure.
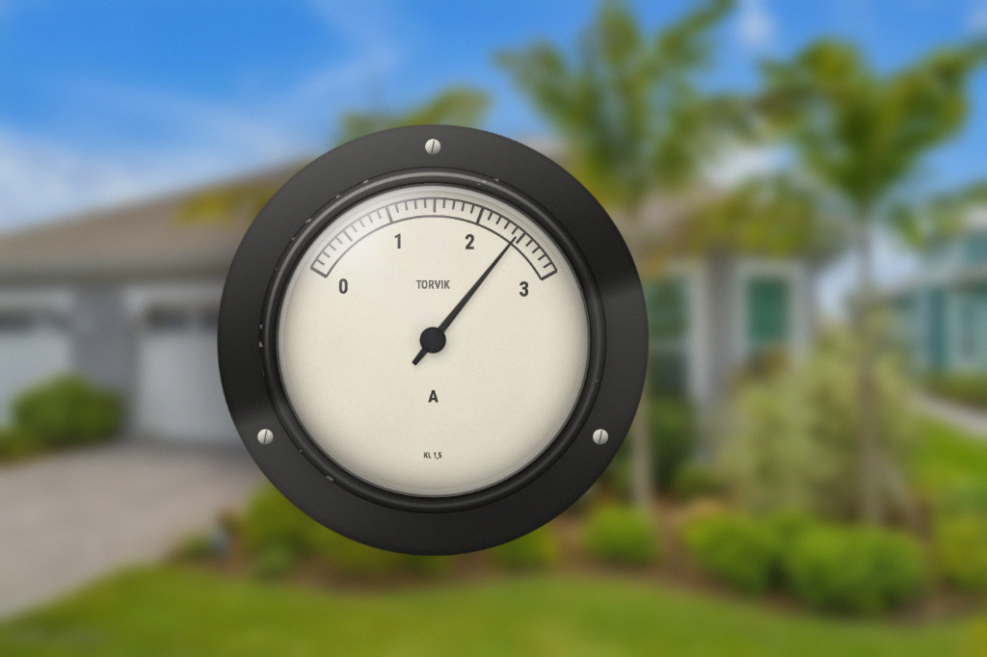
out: 2.45 A
